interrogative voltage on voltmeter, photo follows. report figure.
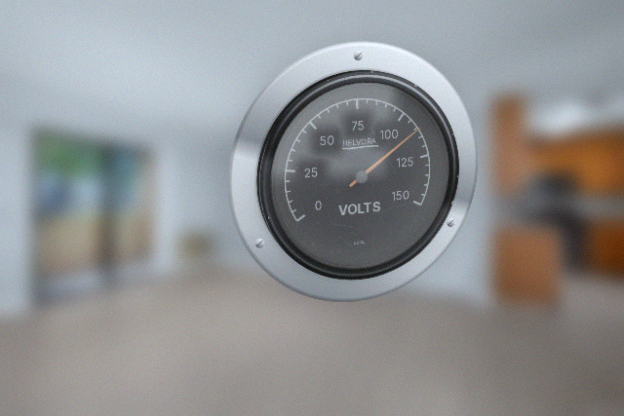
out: 110 V
